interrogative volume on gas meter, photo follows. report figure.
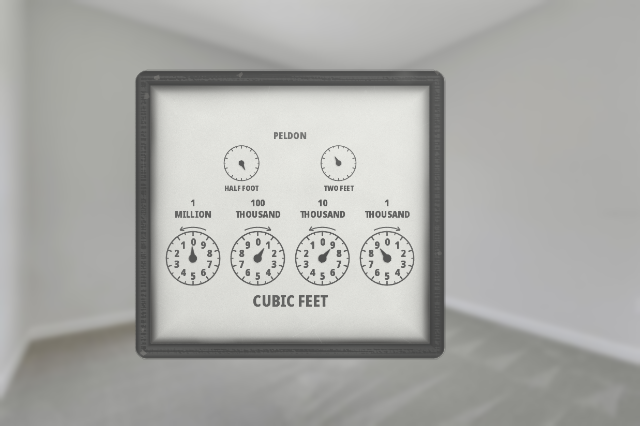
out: 8900 ft³
